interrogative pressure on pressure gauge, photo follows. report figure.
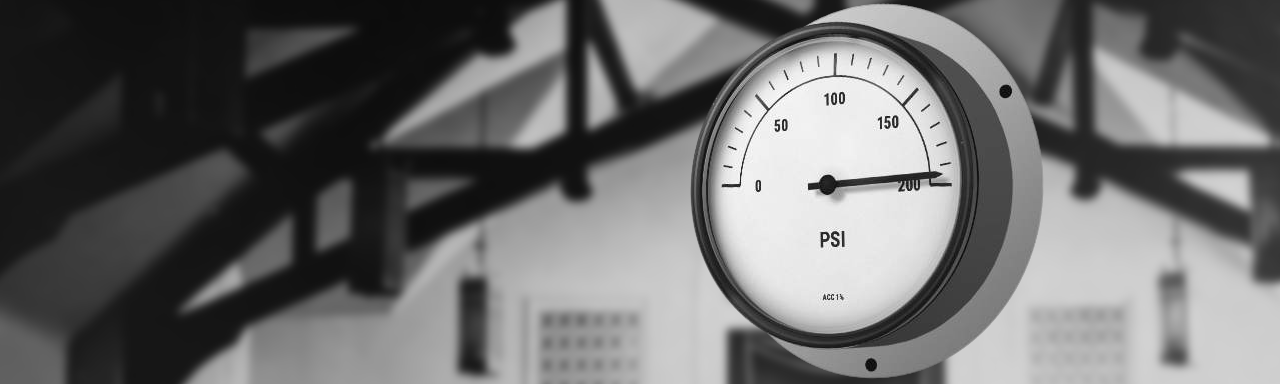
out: 195 psi
